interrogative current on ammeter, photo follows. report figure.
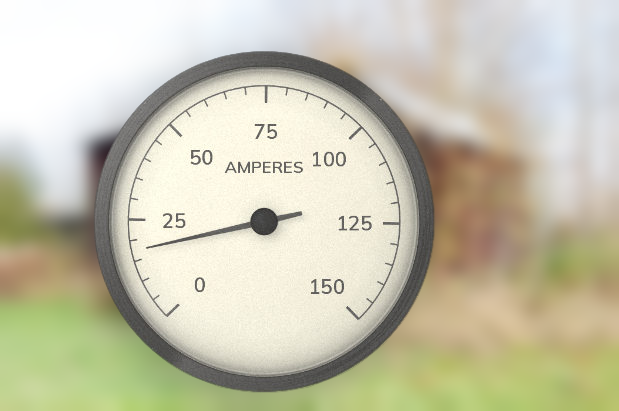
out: 17.5 A
